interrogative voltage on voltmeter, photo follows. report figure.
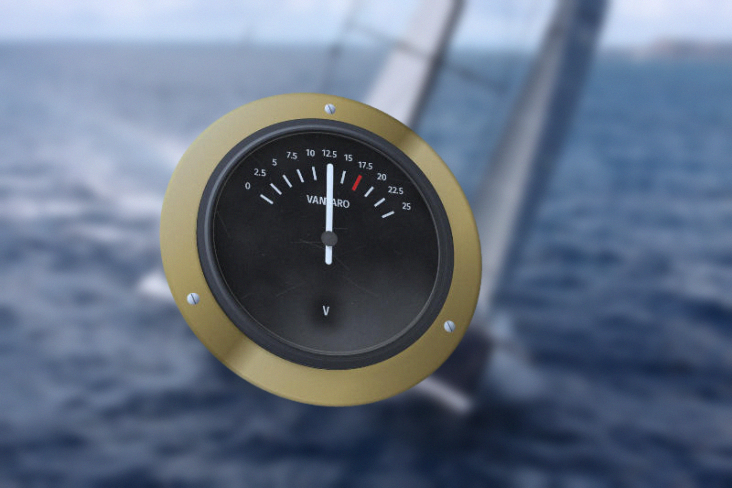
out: 12.5 V
